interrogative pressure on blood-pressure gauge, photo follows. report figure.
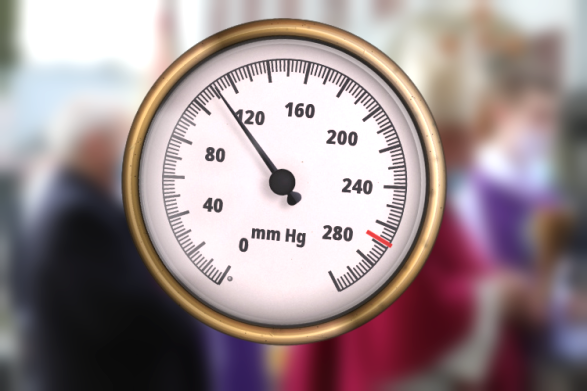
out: 112 mmHg
